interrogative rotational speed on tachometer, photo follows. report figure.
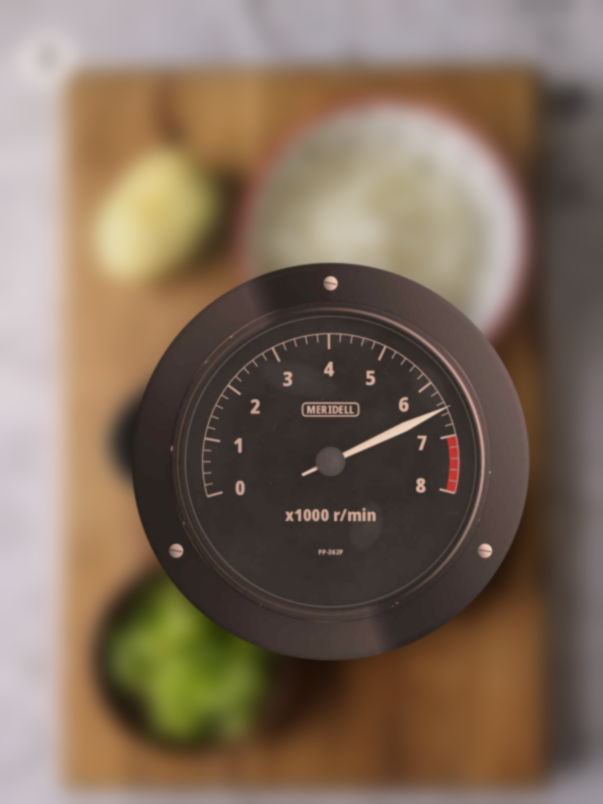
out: 6500 rpm
